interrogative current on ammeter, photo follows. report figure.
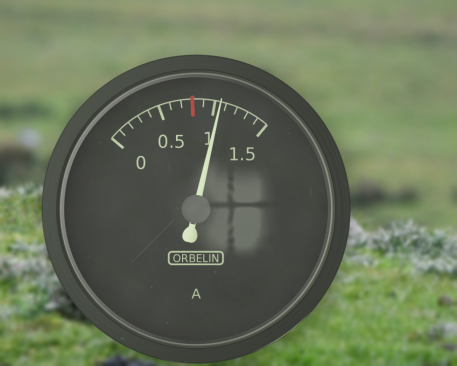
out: 1.05 A
